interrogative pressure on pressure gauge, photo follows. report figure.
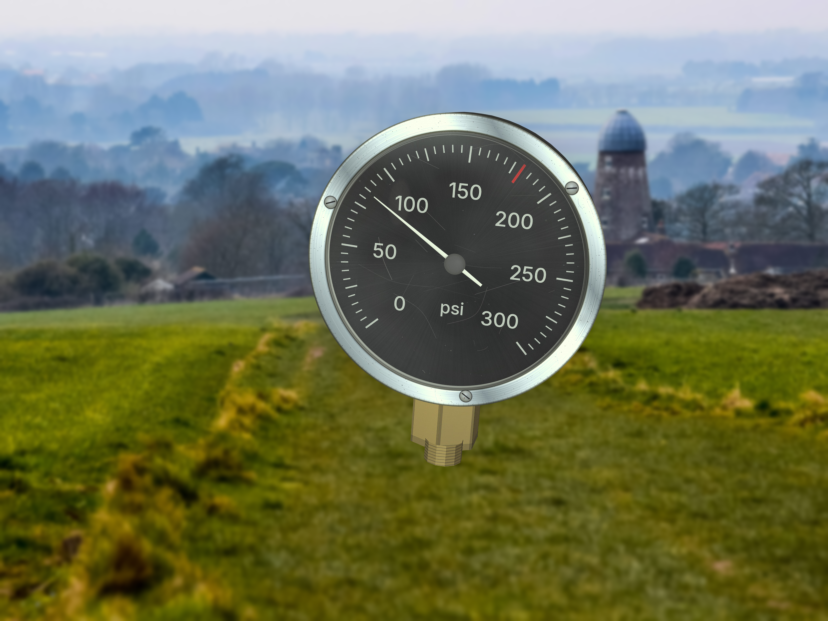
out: 85 psi
